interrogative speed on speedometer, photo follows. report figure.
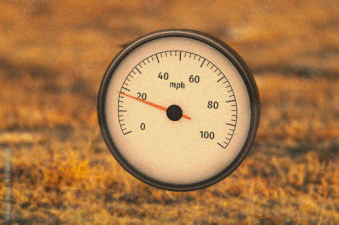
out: 18 mph
